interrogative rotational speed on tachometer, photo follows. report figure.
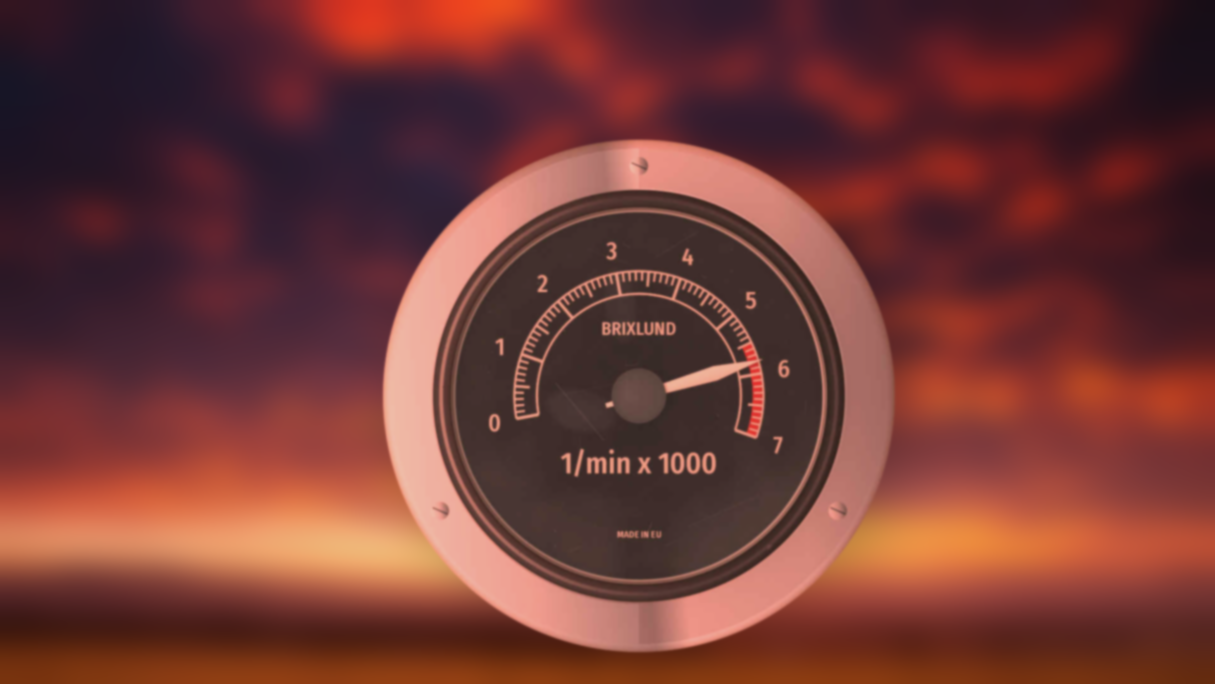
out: 5800 rpm
